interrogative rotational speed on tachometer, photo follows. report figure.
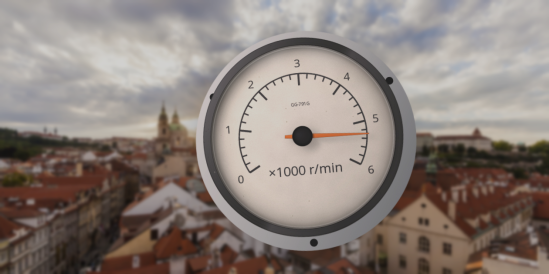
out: 5300 rpm
